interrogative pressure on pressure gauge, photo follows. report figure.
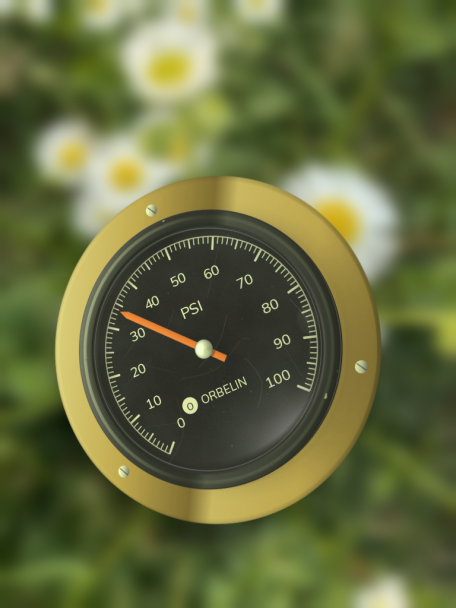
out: 34 psi
